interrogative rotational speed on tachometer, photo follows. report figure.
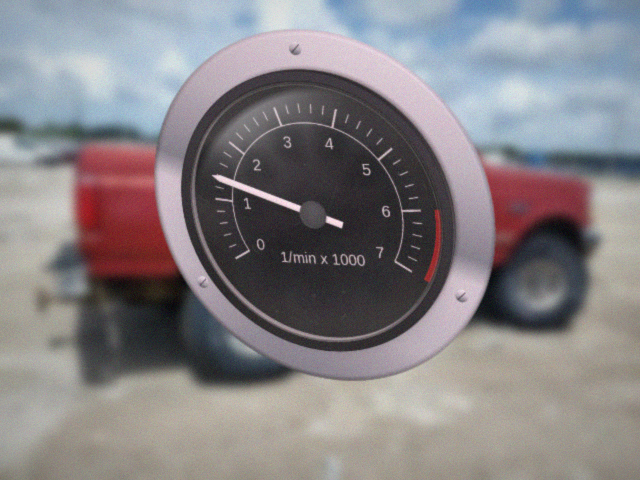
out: 1400 rpm
